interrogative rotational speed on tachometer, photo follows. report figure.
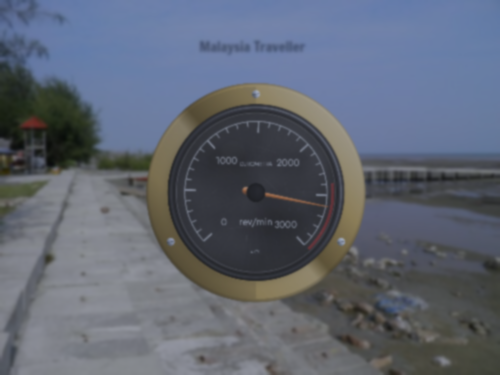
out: 2600 rpm
